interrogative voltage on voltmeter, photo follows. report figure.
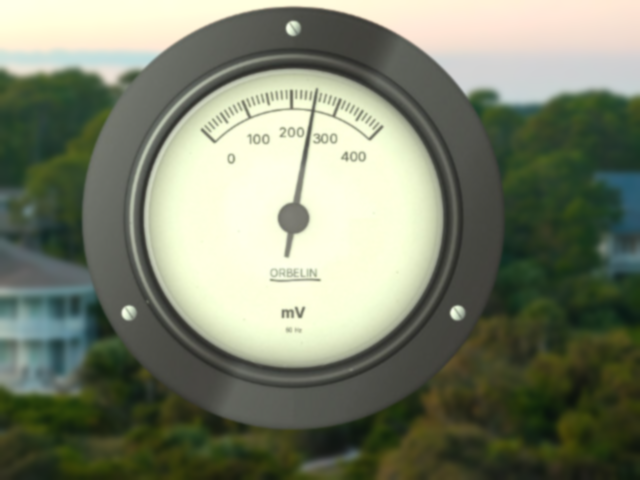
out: 250 mV
